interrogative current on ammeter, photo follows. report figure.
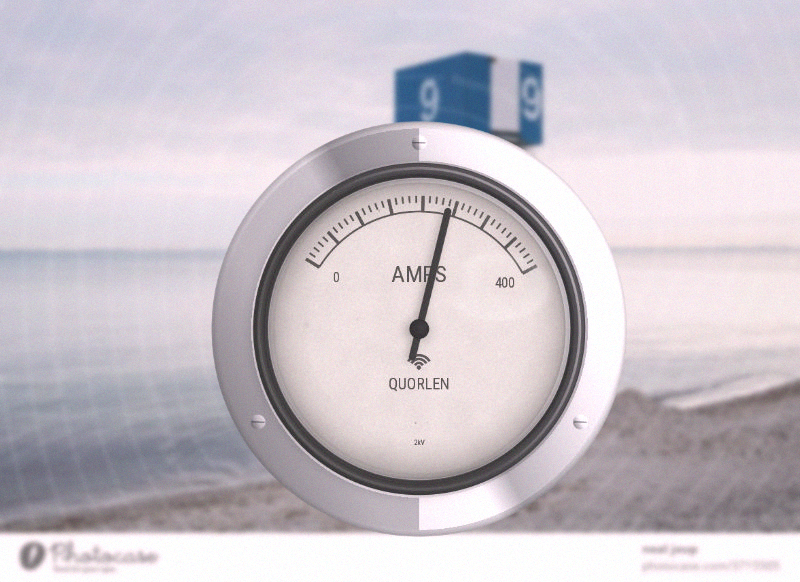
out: 240 A
